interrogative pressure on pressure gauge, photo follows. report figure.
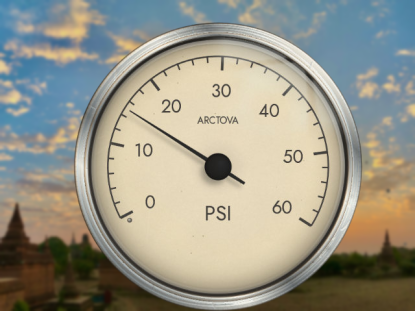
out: 15 psi
